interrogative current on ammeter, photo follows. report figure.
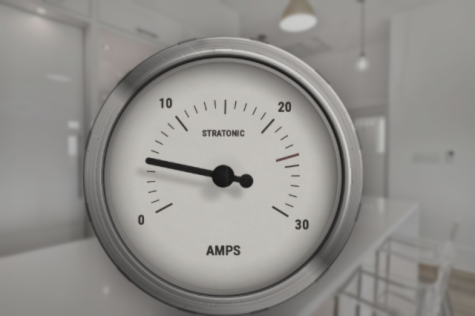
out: 5 A
